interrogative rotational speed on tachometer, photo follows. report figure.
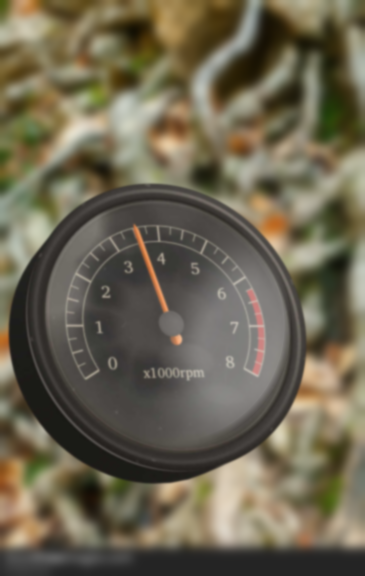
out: 3500 rpm
